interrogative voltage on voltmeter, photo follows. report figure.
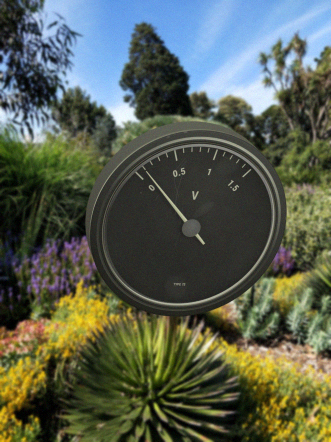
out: 0.1 V
